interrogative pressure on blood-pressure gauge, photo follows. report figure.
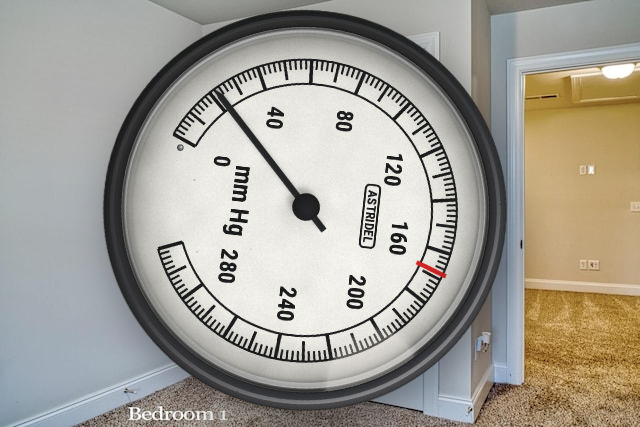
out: 22 mmHg
